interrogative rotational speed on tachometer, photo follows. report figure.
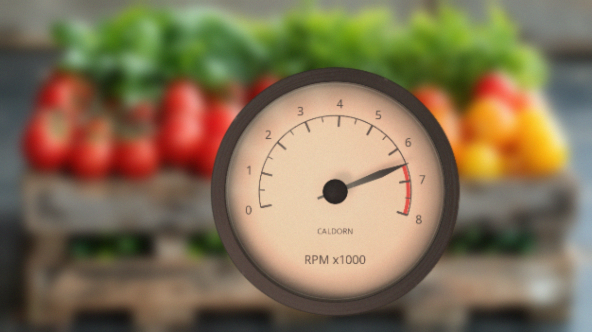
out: 6500 rpm
